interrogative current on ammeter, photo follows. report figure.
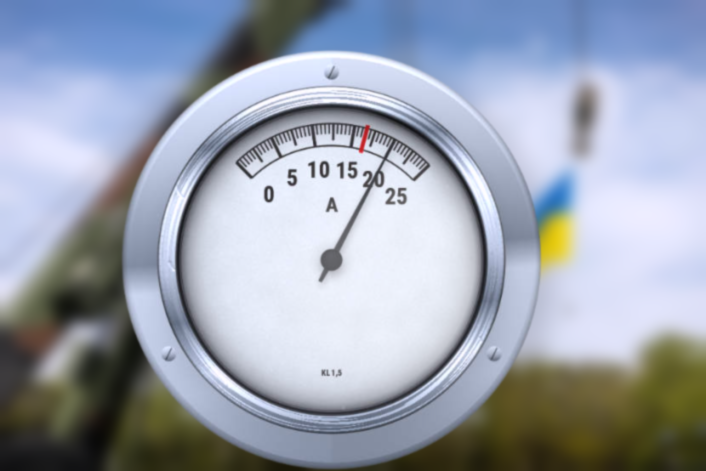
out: 20 A
